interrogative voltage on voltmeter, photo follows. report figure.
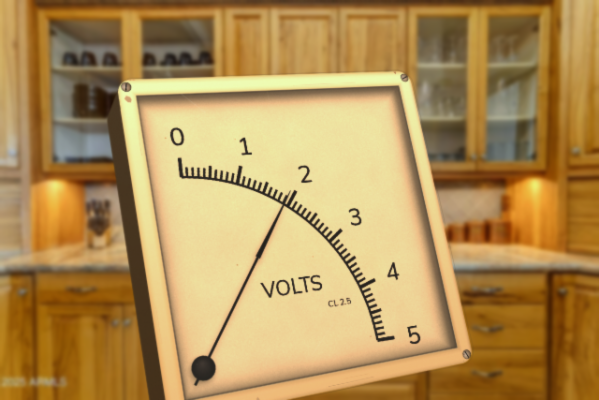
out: 1.9 V
